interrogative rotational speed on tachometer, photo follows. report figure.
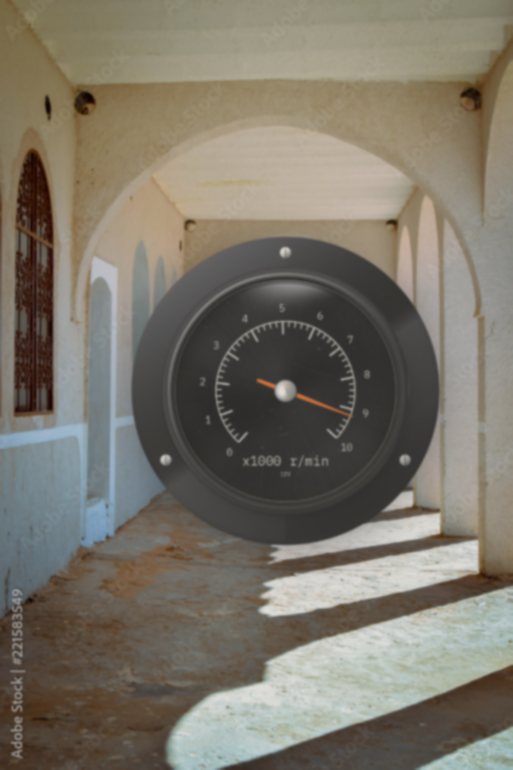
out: 9200 rpm
